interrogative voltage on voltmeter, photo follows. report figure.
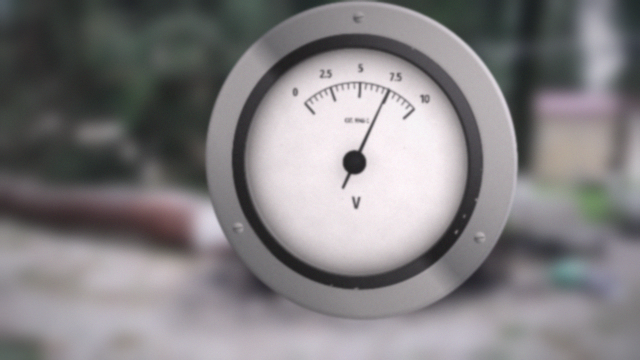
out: 7.5 V
